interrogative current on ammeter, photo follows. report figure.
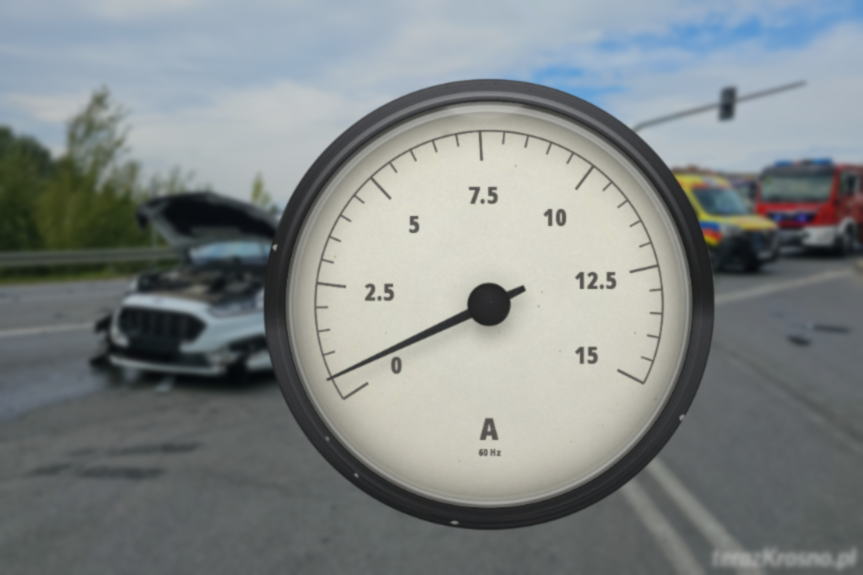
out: 0.5 A
